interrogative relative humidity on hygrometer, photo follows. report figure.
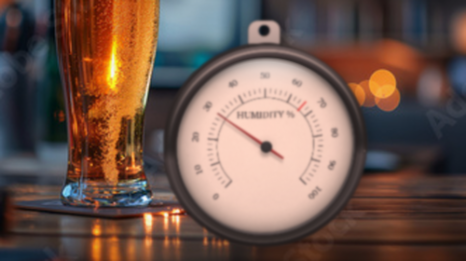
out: 30 %
